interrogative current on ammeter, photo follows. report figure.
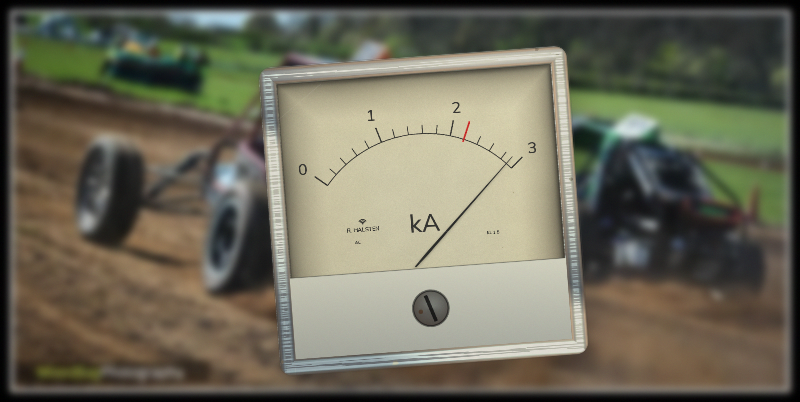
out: 2.9 kA
